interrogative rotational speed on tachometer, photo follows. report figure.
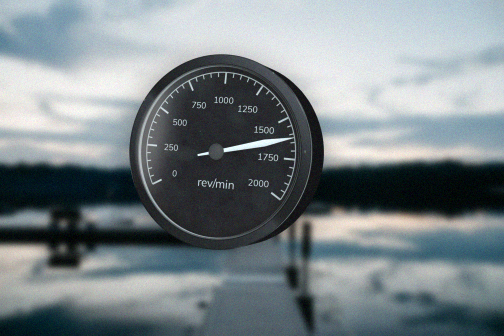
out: 1625 rpm
